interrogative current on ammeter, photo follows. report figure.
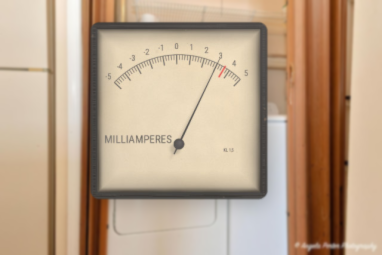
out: 3 mA
